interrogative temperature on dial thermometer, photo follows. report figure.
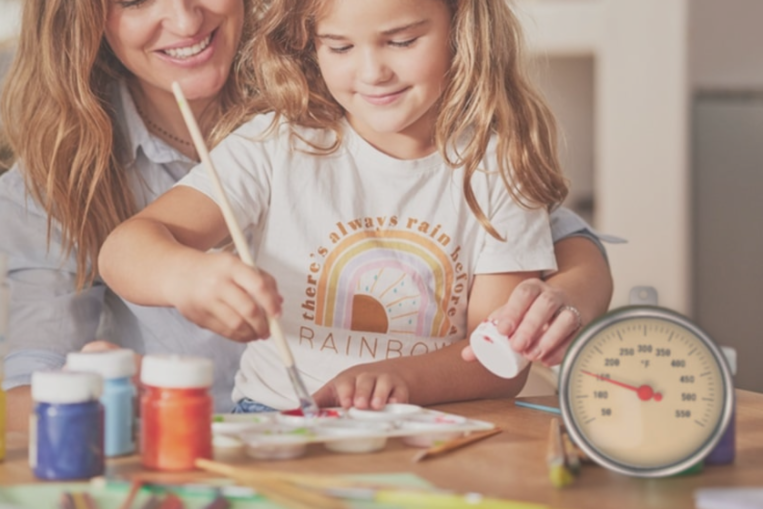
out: 150 °F
